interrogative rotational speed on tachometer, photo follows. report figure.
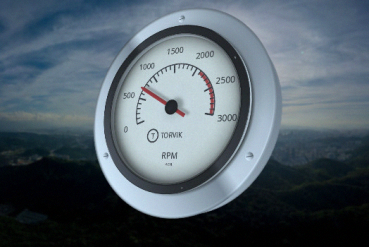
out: 700 rpm
